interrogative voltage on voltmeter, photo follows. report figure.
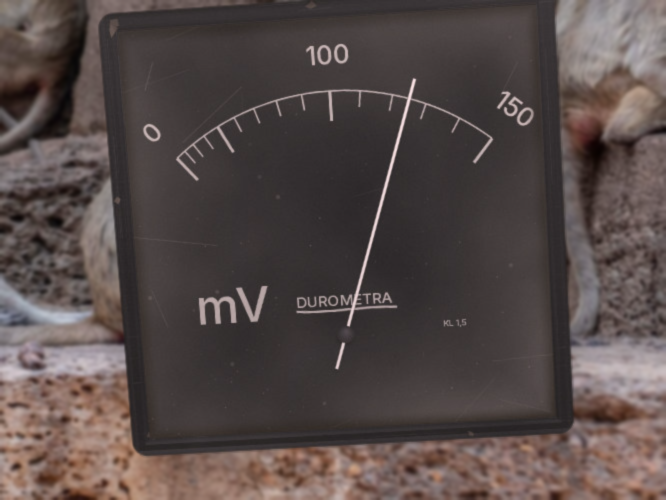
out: 125 mV
